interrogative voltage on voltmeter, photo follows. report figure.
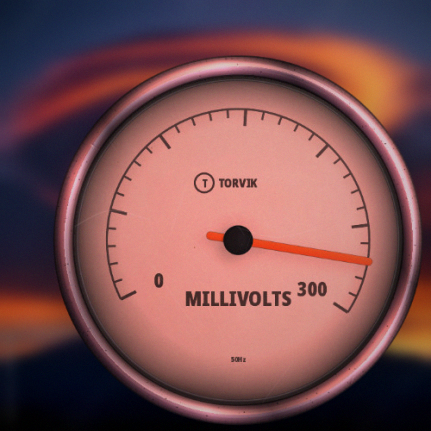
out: 270 mV
